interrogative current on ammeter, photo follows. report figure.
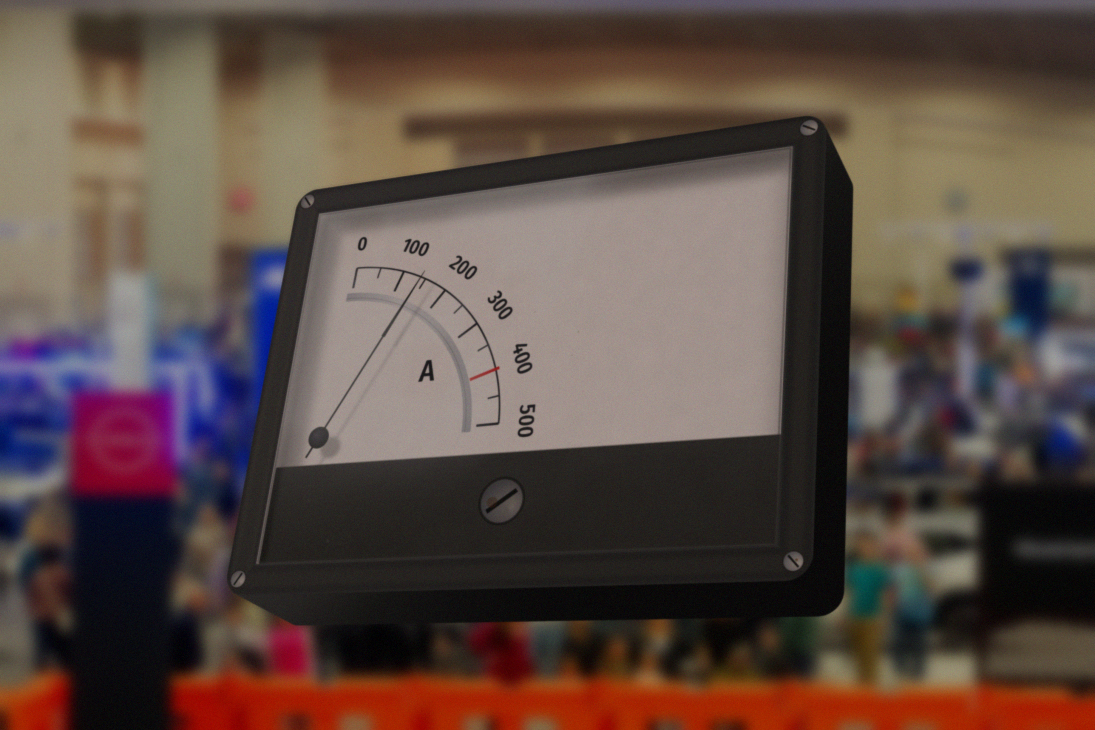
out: 150 A
